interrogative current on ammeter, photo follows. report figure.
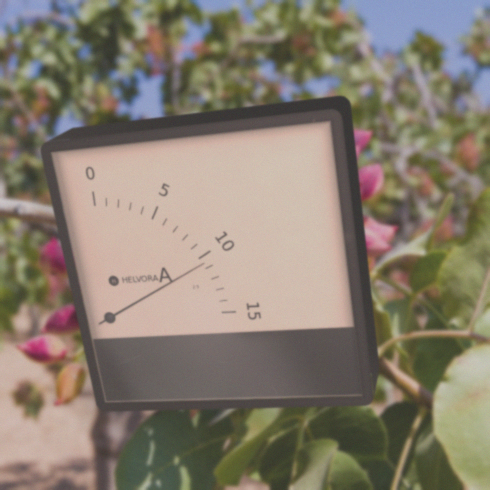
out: 10.5 A
